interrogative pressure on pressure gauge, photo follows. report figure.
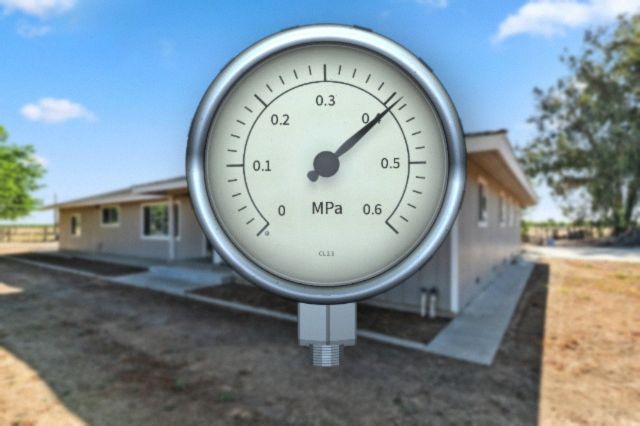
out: 0.41 MPa
